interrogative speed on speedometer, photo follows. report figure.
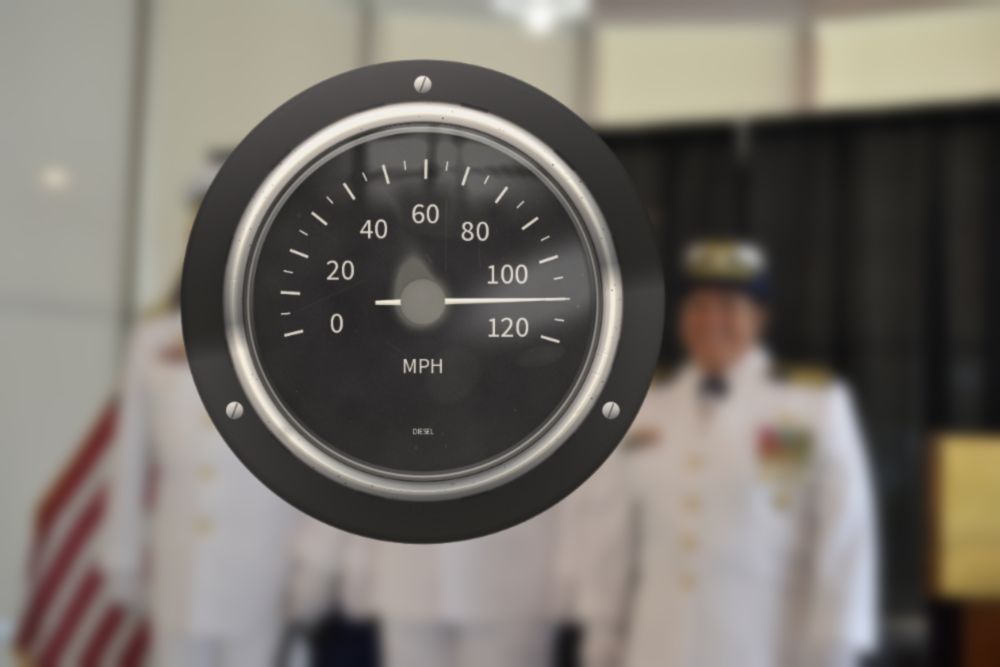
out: 110 mph
